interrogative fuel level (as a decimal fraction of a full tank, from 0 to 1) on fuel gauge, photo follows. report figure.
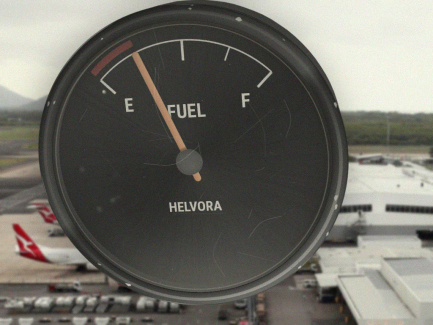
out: 0.25
